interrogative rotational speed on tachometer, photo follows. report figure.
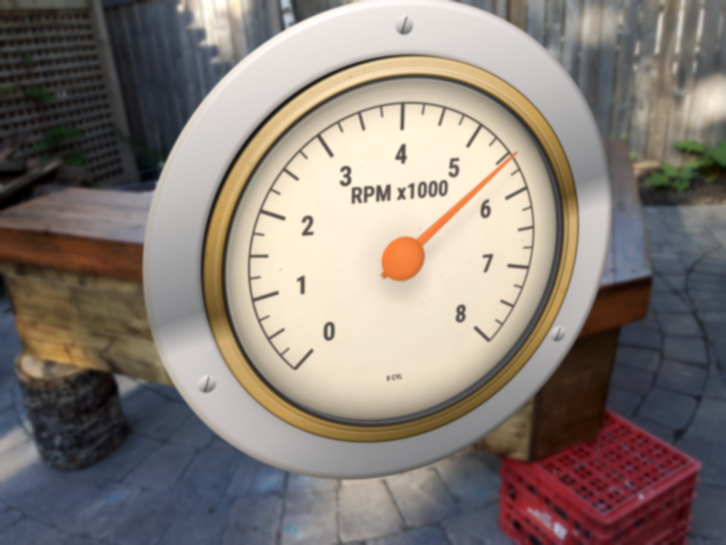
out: 5500 rpm
